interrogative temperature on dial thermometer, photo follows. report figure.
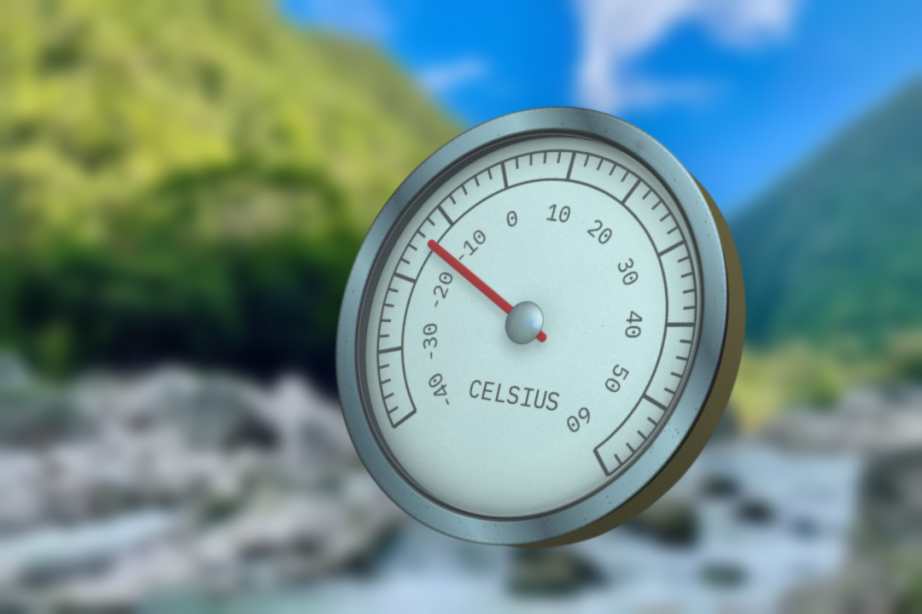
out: -14 °C
